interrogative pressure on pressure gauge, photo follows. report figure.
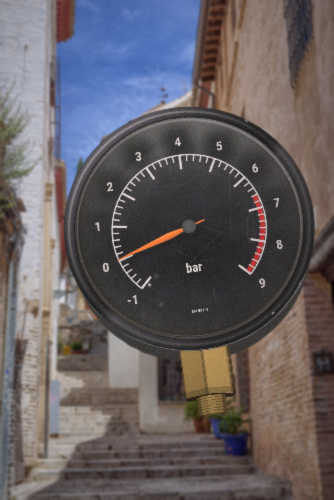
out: 0 bar
